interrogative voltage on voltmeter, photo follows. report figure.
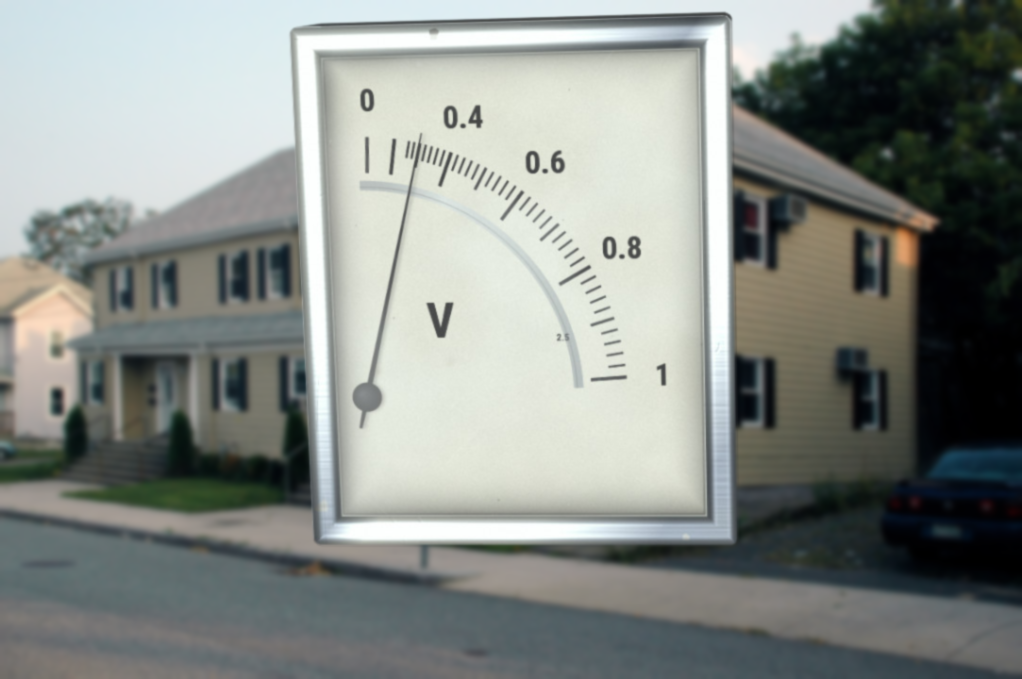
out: 0.3 V
